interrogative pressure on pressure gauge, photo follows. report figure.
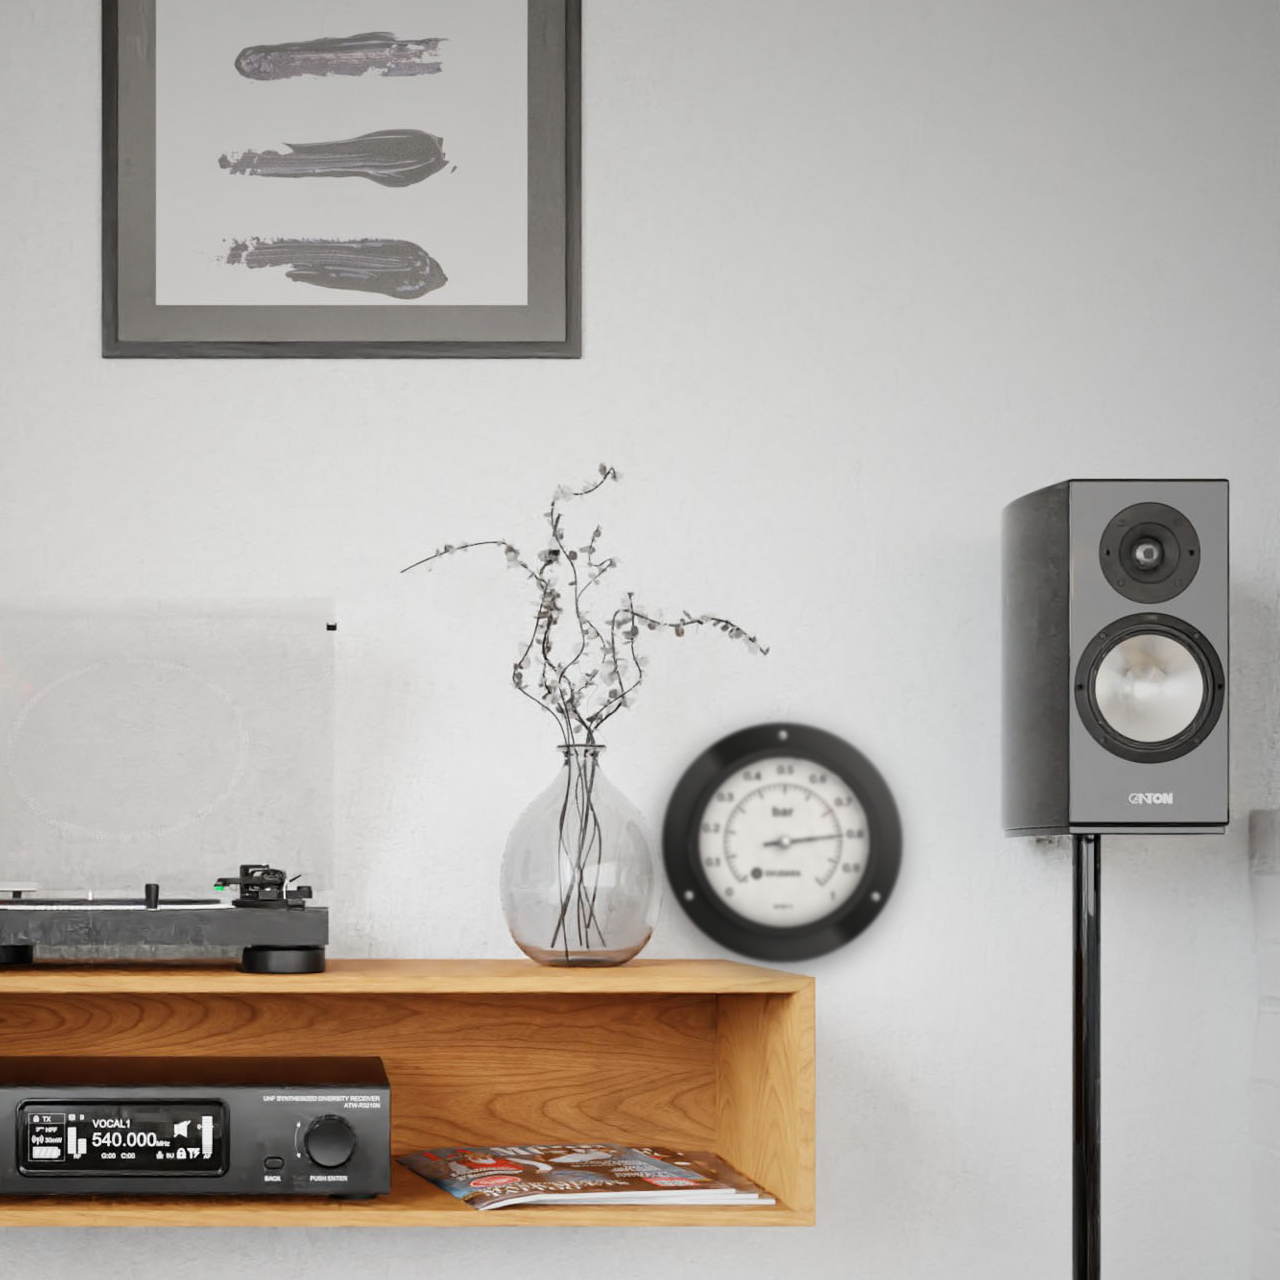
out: 0.8 bar
